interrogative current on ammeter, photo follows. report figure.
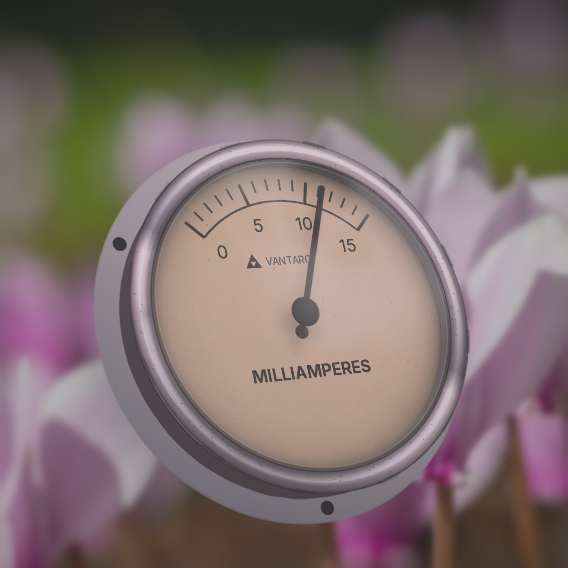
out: 11 mA
